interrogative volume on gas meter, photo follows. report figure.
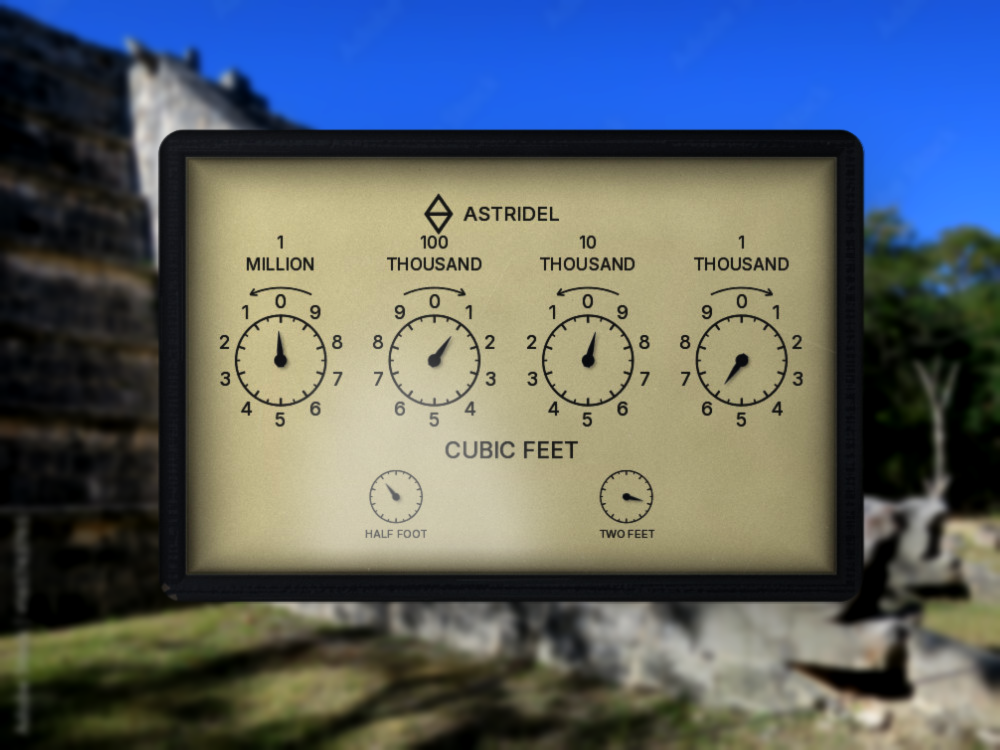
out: 9600 ft³
